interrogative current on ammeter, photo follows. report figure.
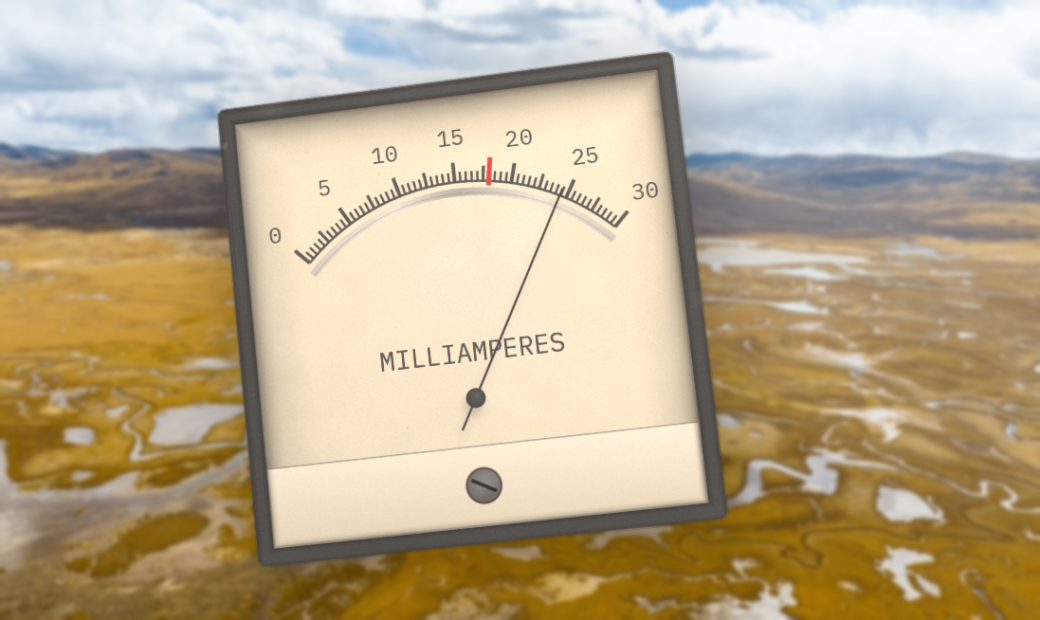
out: 24.5 mA
